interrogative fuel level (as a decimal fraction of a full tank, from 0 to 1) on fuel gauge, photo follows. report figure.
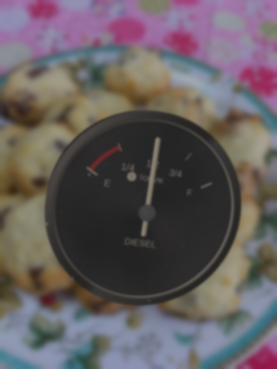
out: 0.5
